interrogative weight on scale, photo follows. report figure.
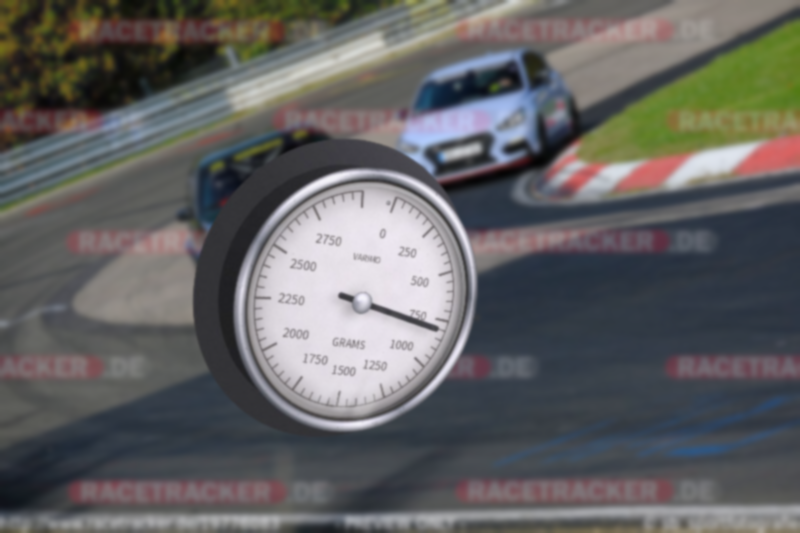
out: 800 g
